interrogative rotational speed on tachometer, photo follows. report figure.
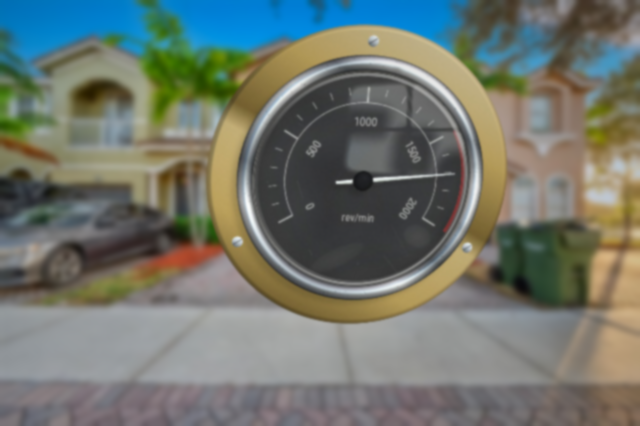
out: 1700 rpm
